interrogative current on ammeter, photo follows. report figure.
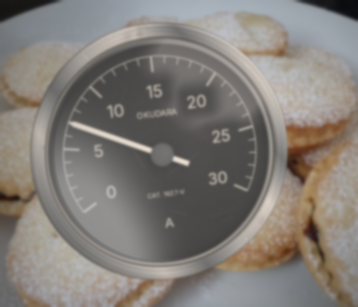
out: 7 A
